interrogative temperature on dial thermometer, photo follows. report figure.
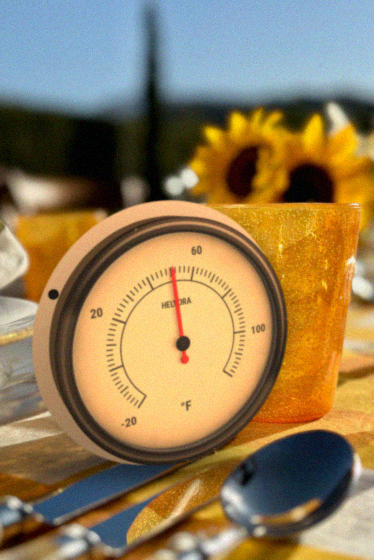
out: 50 °F
